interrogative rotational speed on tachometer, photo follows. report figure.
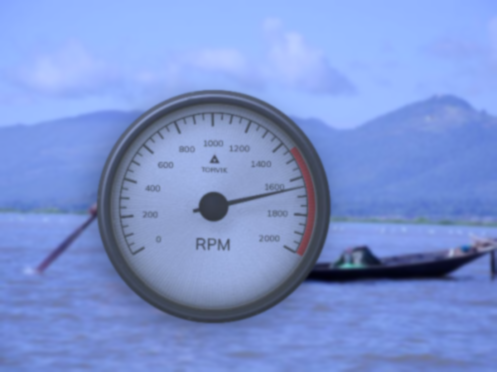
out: 1650 rpm
